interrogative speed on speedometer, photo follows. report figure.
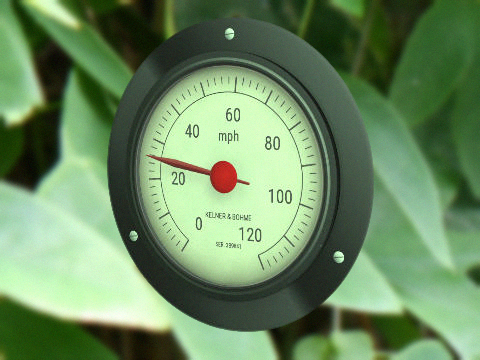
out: 26 mph
